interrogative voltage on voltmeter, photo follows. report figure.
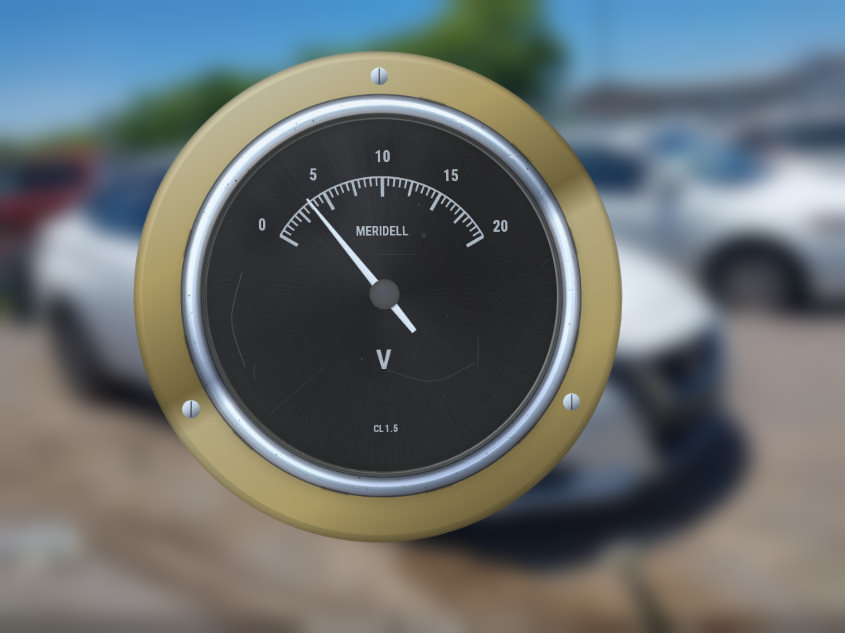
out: 3.5 V
